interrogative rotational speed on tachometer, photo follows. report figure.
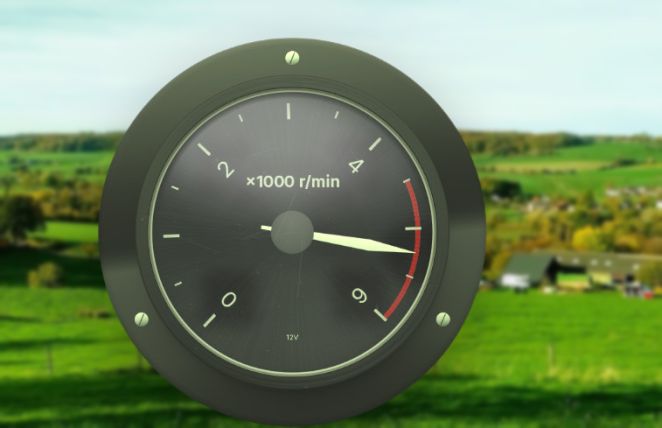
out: 5250 rpm
